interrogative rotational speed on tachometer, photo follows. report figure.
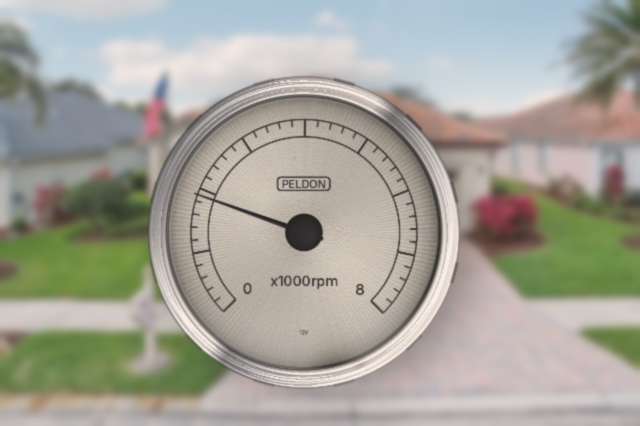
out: 1900 rpm
